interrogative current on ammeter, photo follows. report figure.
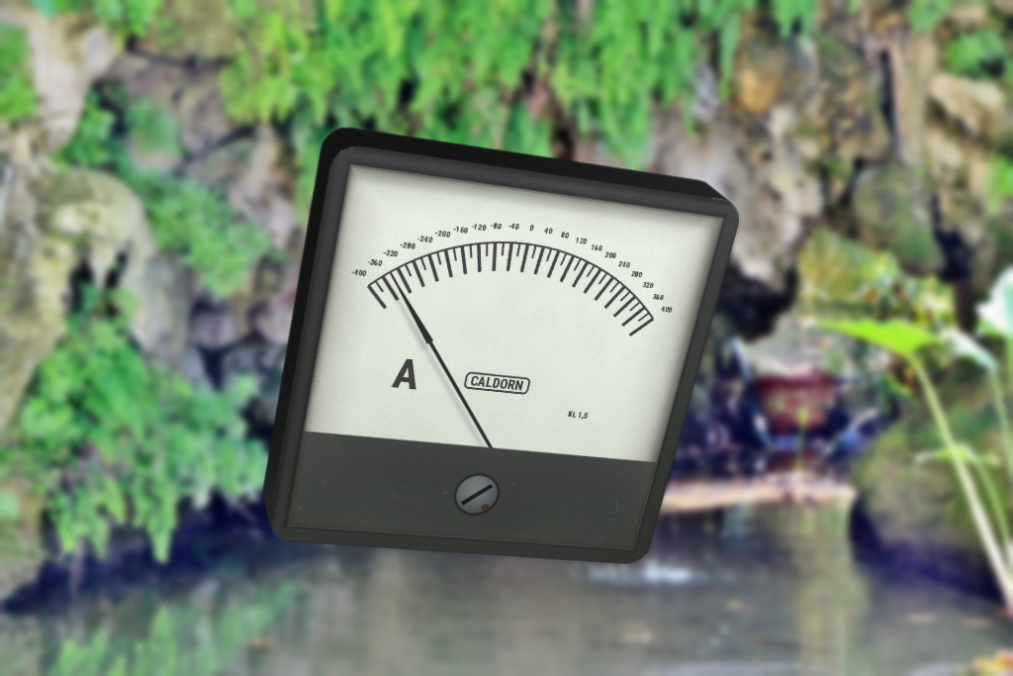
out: -340 A
